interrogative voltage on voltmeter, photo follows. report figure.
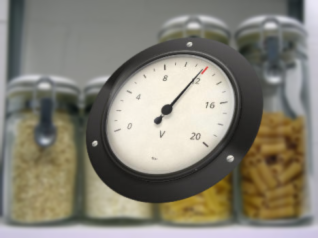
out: 12 V
